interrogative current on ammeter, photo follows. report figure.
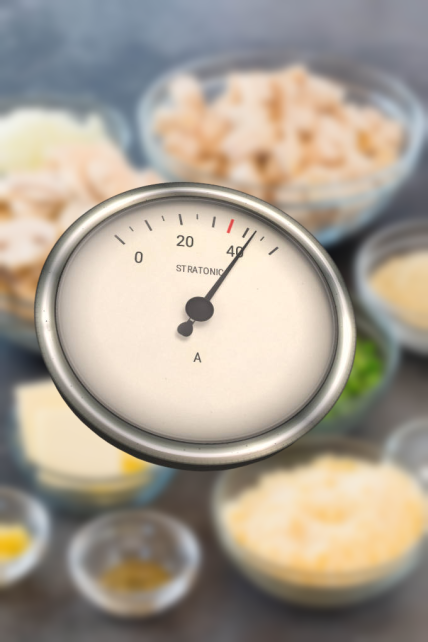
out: 42.5 A
